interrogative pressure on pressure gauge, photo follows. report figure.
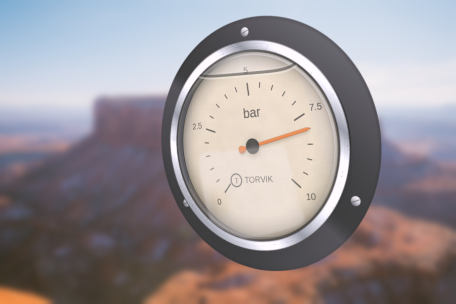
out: 8 bar
